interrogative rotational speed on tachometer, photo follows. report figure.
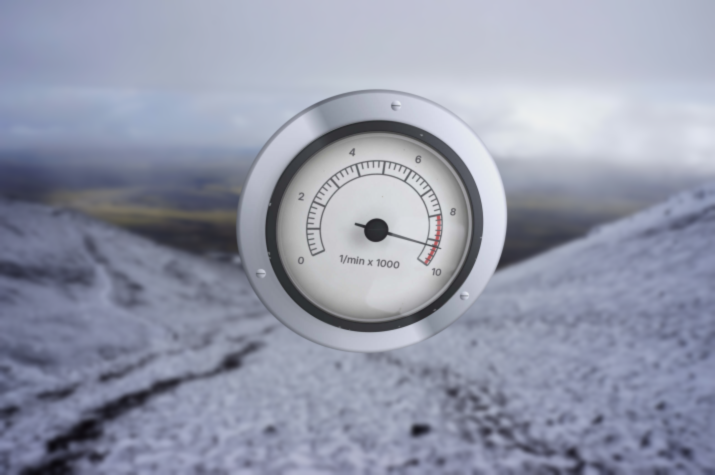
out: 9200 rpm
